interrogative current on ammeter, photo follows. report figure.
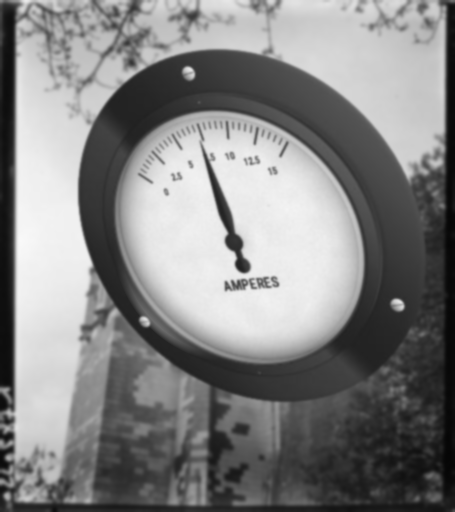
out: 7.5 A
